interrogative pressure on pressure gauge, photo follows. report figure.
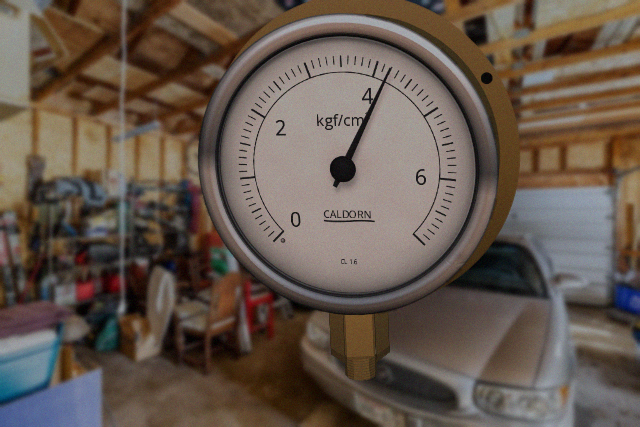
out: 4.2 kg/cm²
